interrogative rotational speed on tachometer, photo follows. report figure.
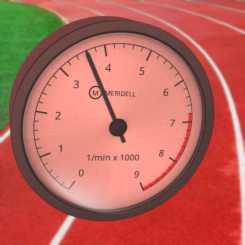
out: 3600 rpm
